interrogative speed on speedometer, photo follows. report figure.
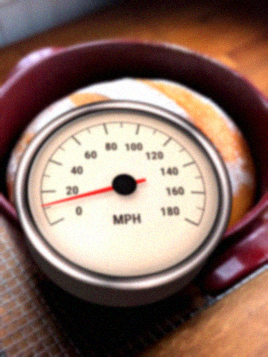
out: 10 mph
